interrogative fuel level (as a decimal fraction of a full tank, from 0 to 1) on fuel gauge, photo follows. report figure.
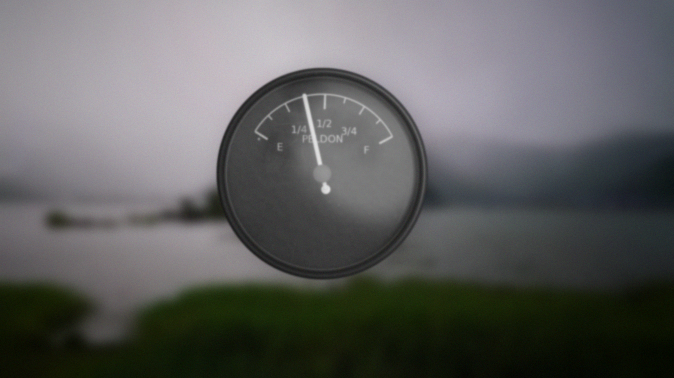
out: 0.375
